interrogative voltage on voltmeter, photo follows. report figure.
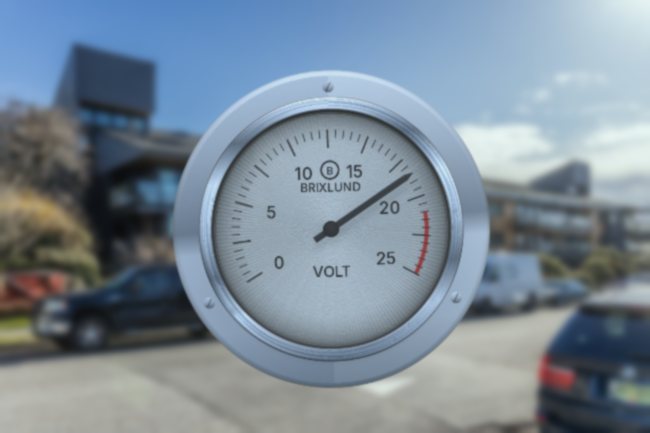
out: 18.5 V
